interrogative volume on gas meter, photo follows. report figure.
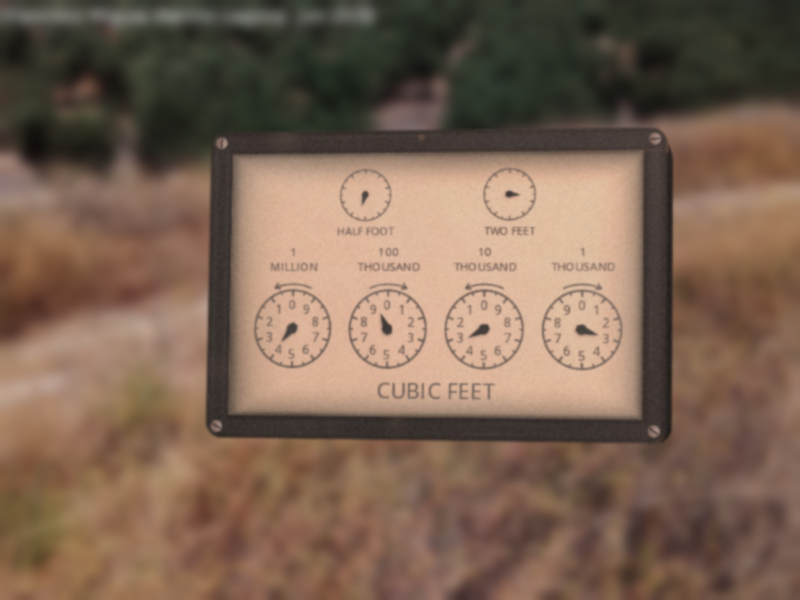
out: 393300 ft³
